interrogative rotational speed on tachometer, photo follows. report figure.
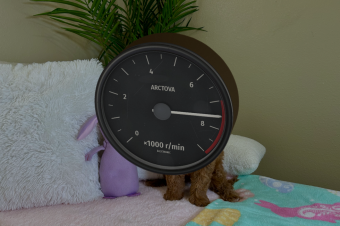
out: 7500 rpm
